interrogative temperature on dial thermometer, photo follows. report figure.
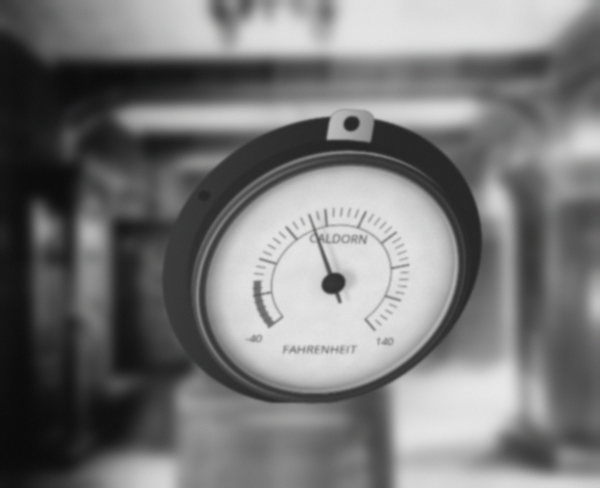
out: 32 °F
